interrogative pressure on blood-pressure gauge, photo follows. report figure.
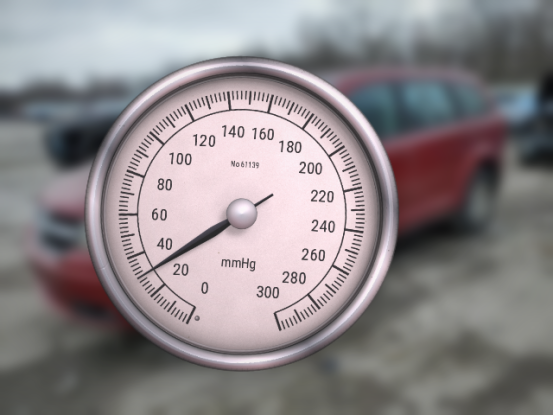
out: 30 mmHg
